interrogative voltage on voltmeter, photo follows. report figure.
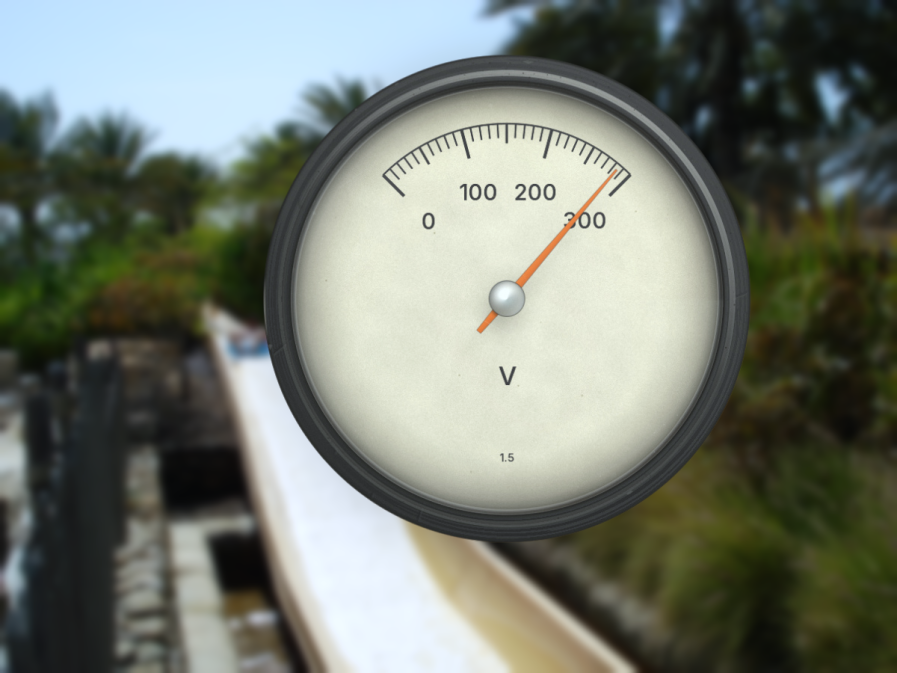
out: 285 V
